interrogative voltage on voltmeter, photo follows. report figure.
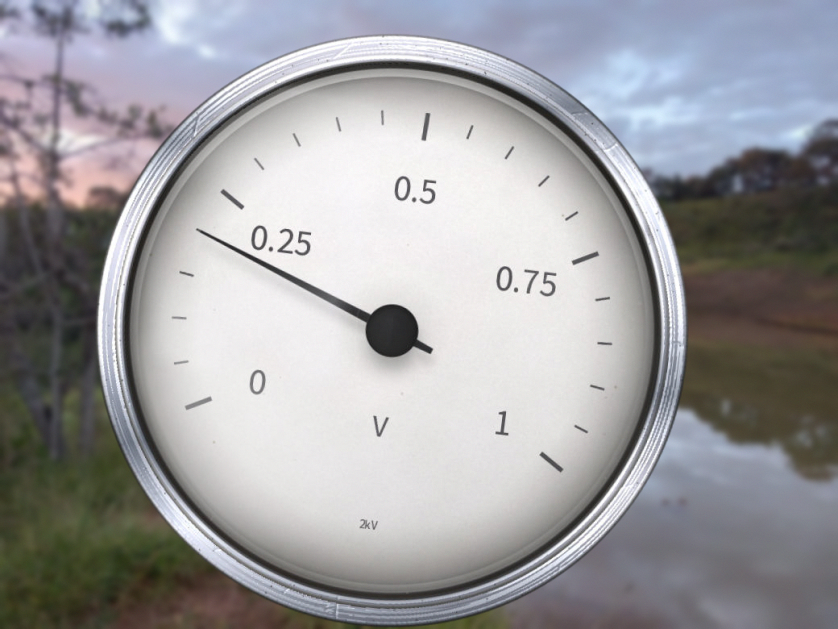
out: 0.2 V
